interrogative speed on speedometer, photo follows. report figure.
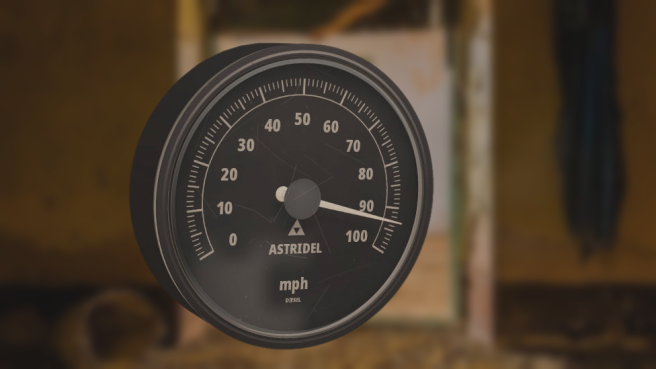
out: 93 mph
